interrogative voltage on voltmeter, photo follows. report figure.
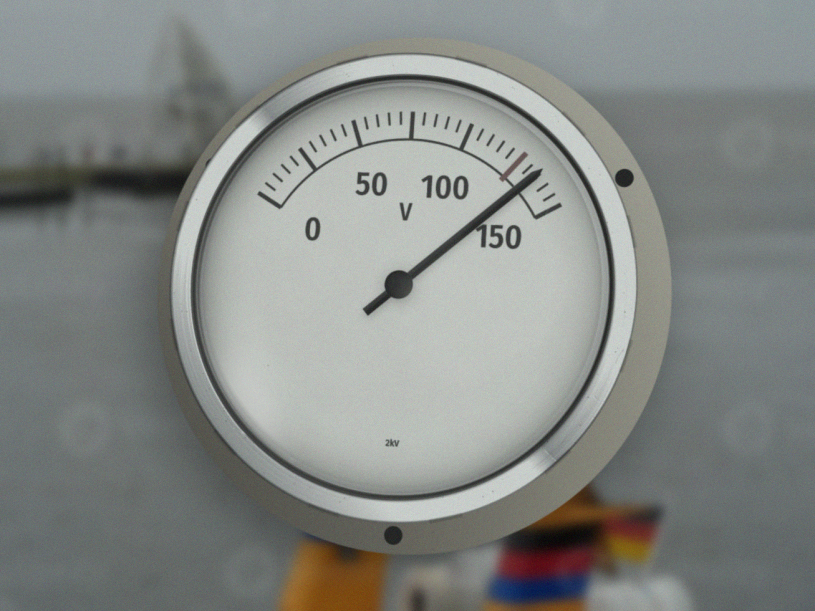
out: 135 V
